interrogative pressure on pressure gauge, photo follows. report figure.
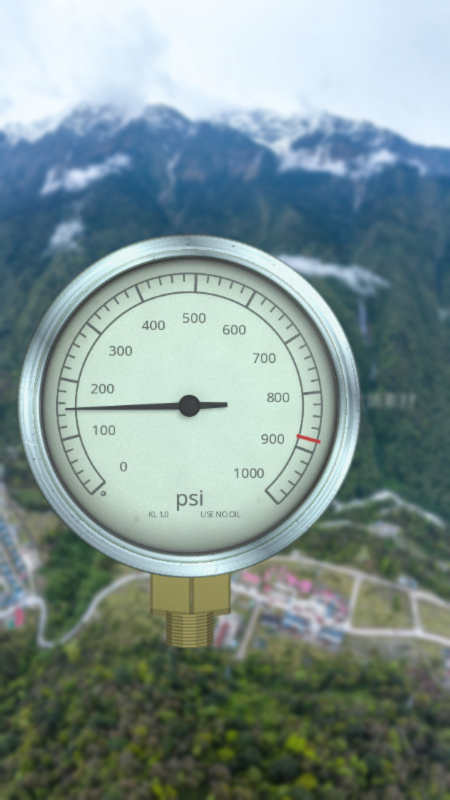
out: 150 psi
